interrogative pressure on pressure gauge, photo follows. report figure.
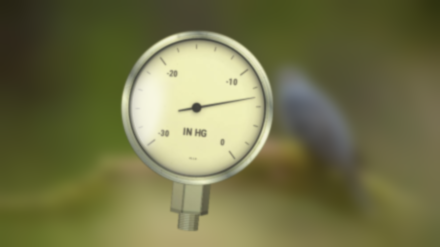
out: -7 inHg
